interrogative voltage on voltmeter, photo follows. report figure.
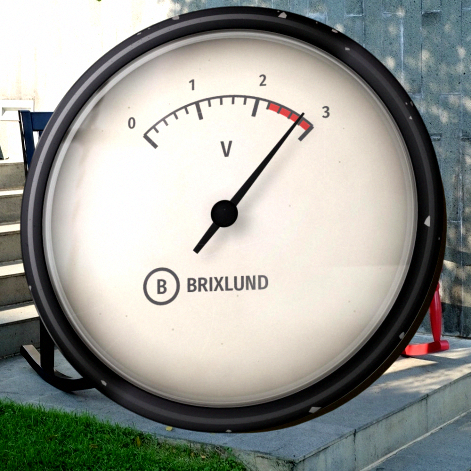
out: 2.8 V
